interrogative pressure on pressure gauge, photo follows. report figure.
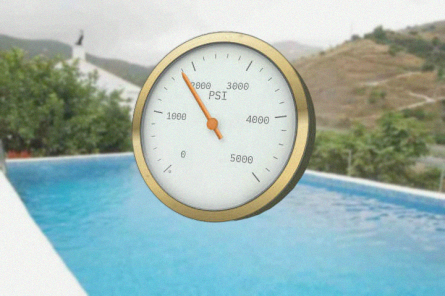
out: 1800 psi
